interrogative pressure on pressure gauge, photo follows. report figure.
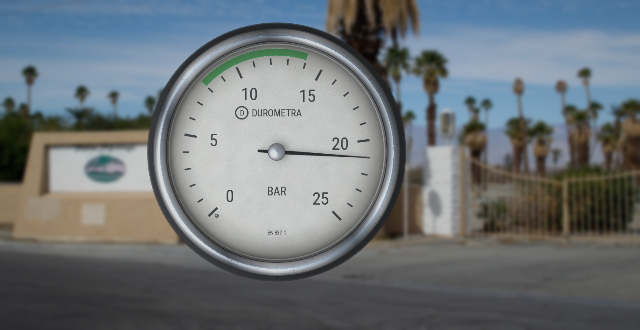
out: 21 bar
